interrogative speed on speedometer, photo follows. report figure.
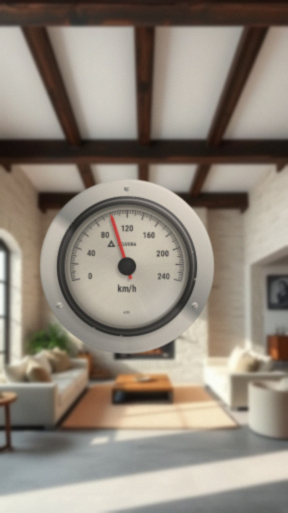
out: 100 km/h
